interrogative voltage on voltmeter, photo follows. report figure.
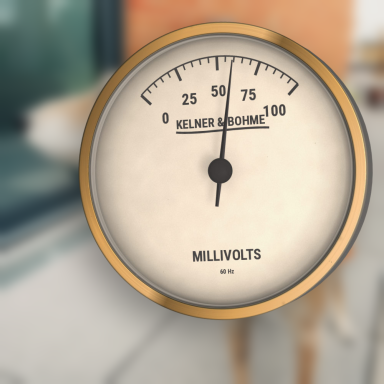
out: 60 mV
